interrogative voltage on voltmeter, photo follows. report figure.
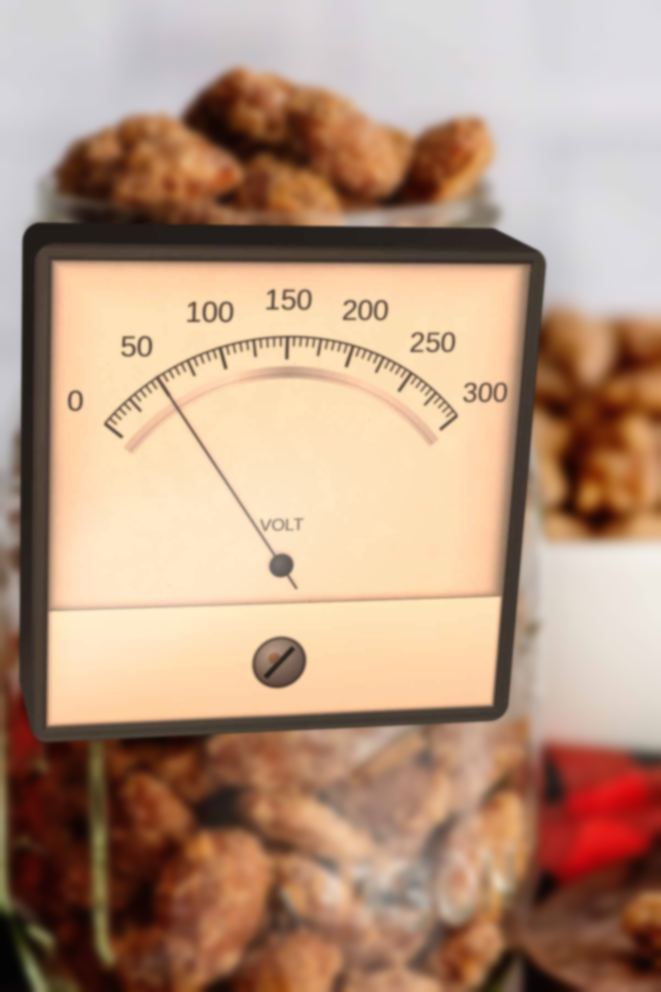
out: 50 V
